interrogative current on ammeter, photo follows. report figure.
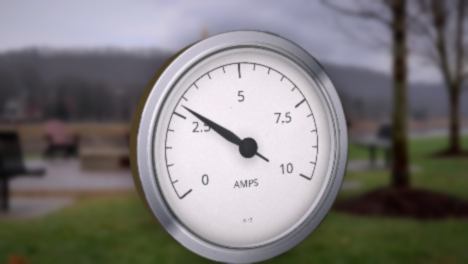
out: 2.75 A
